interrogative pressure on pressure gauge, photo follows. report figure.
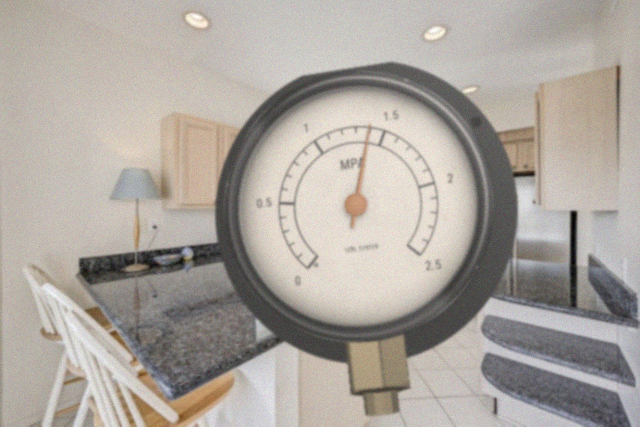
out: 1.4 MPa
